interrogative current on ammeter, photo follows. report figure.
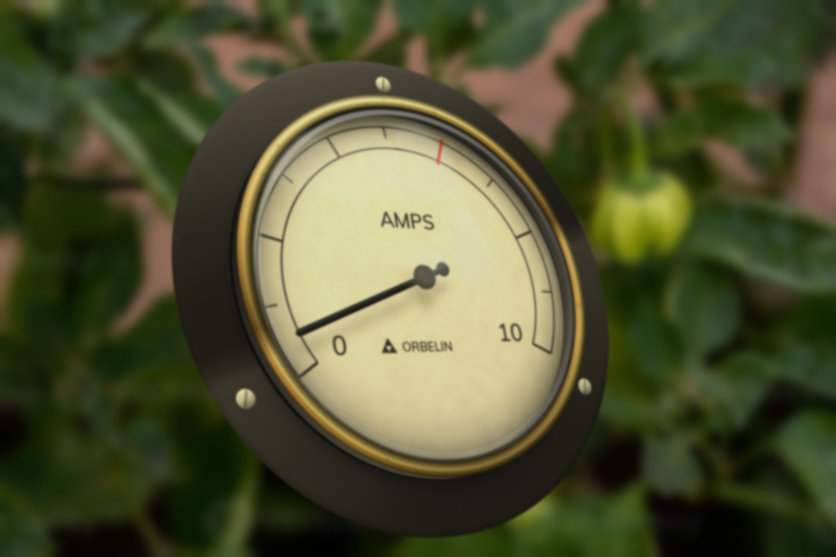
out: 0.5 A
